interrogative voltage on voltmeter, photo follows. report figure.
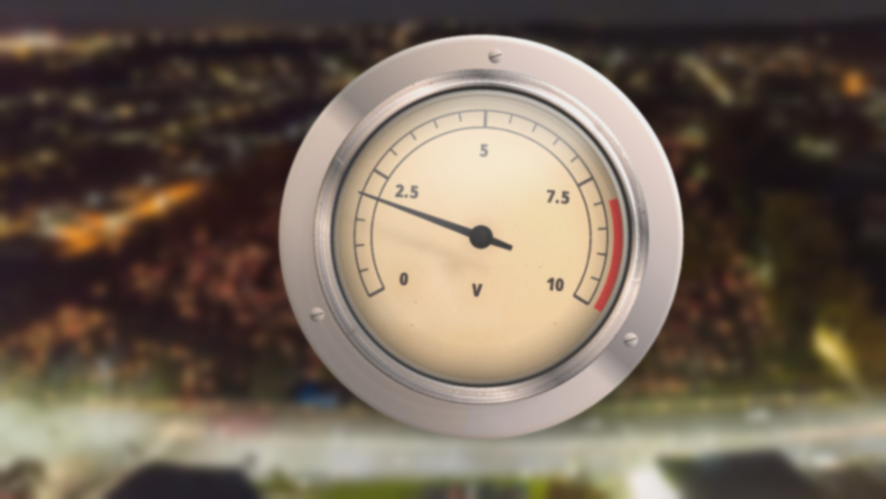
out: 2 V
